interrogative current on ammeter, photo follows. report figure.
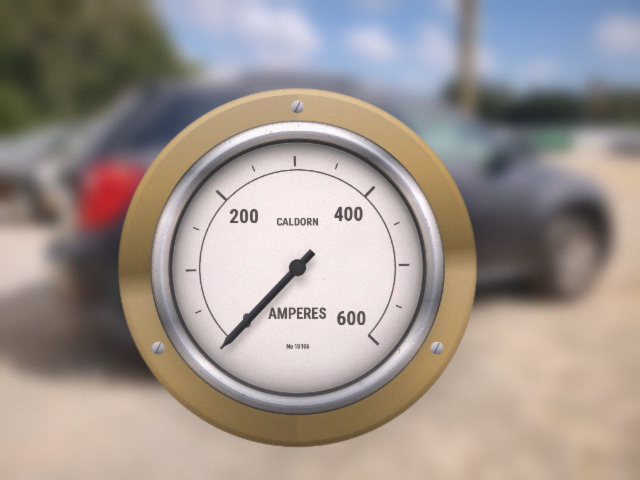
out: 0 A
